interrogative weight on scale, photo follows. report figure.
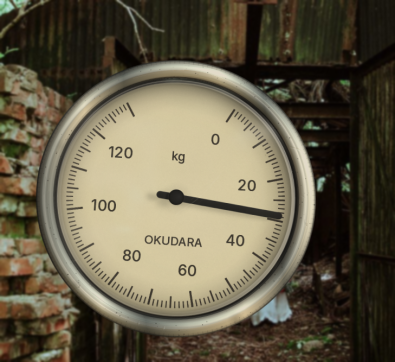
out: 29 kg
